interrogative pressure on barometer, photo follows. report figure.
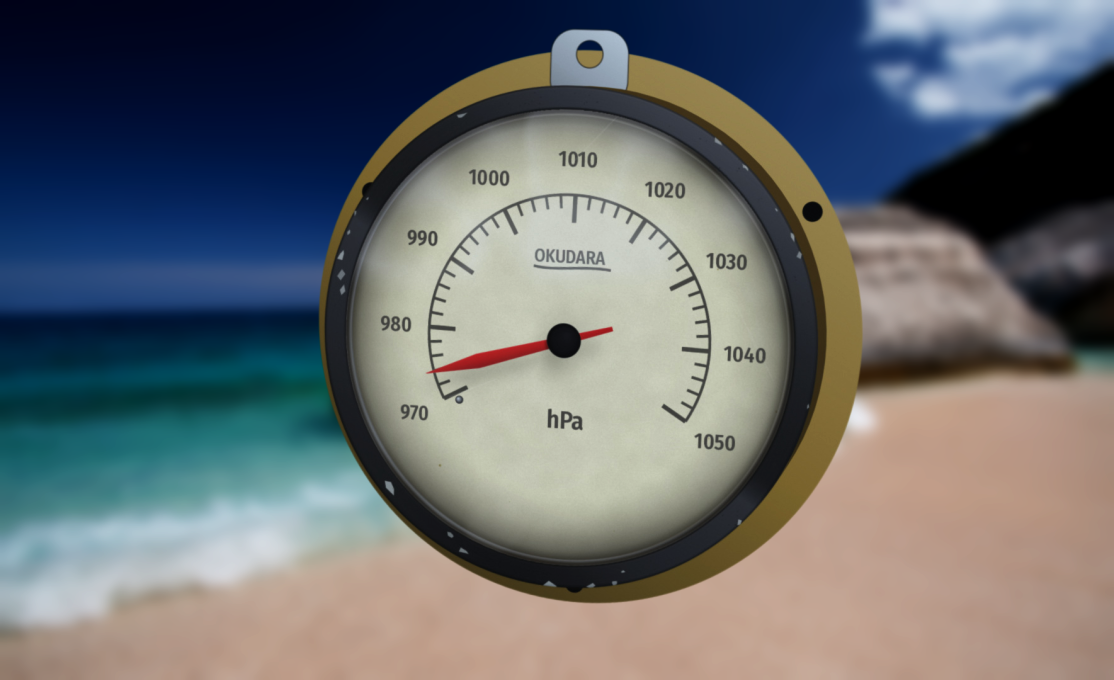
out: 974 hPa
